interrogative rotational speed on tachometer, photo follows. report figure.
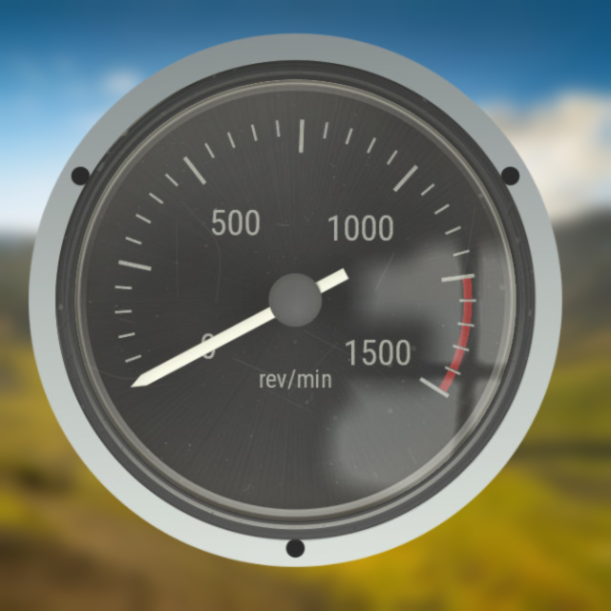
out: 0 rpm
